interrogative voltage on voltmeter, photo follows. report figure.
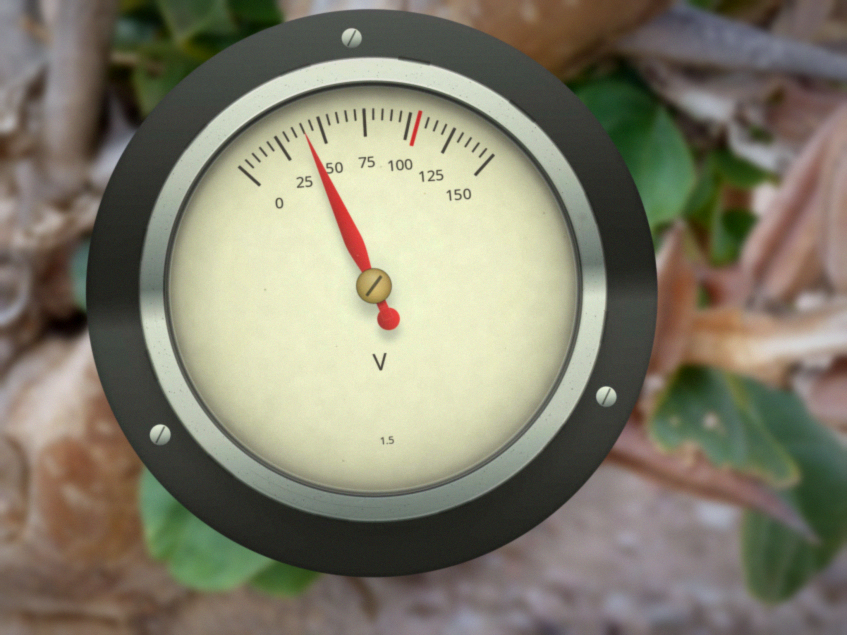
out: 40 V
